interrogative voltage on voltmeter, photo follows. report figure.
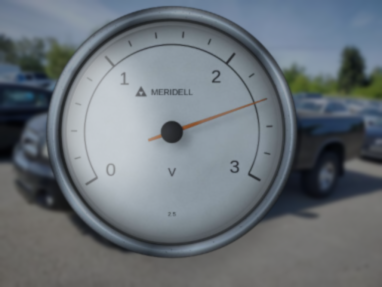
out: 2.4 V
